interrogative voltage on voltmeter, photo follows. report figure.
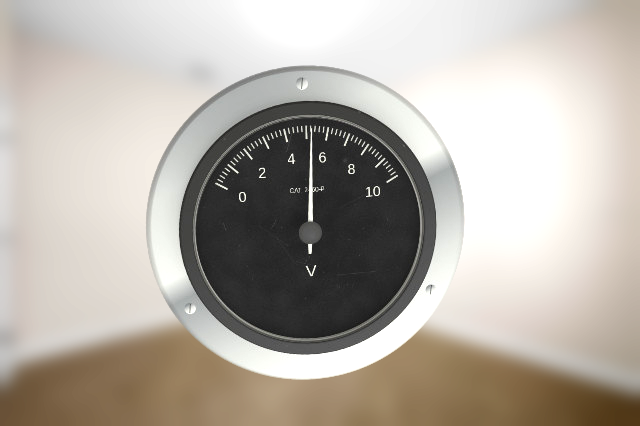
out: 5.2 V
